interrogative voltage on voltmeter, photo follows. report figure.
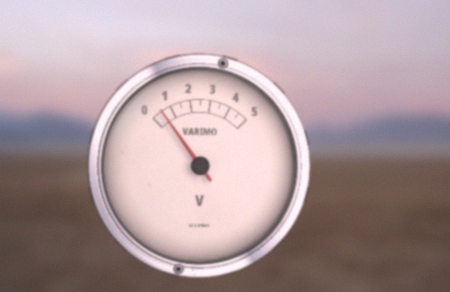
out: 0.5 V
